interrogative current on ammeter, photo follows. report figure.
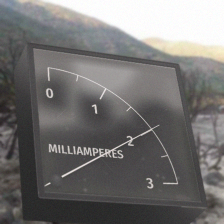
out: 2 mA
